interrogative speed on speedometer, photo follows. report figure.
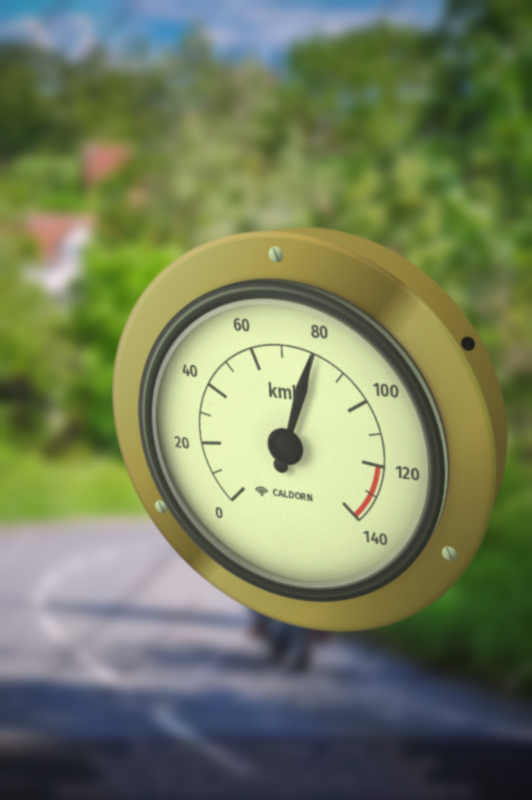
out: 80 km/h
